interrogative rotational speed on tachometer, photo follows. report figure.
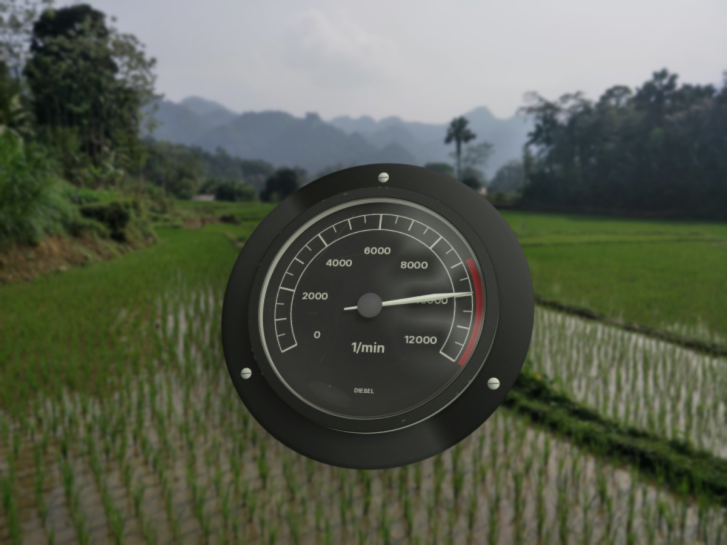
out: 10000 rpm
